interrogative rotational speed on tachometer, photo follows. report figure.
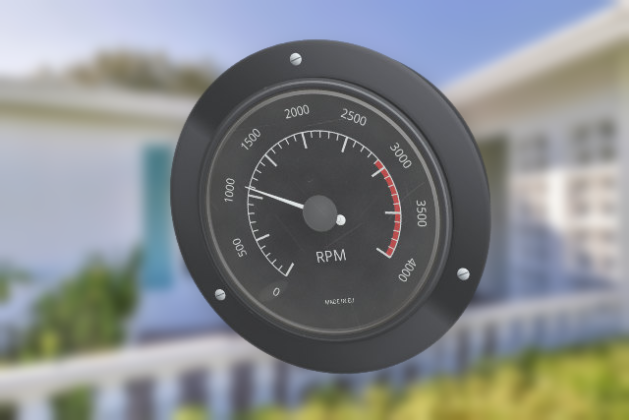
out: 1100 rpm
